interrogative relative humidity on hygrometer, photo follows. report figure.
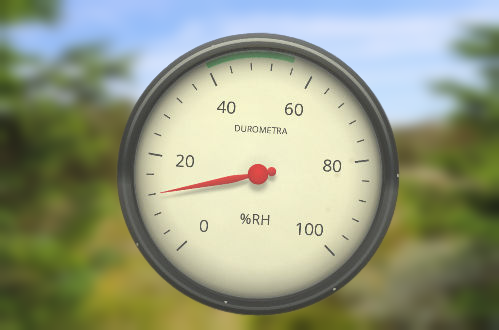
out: 12 %
